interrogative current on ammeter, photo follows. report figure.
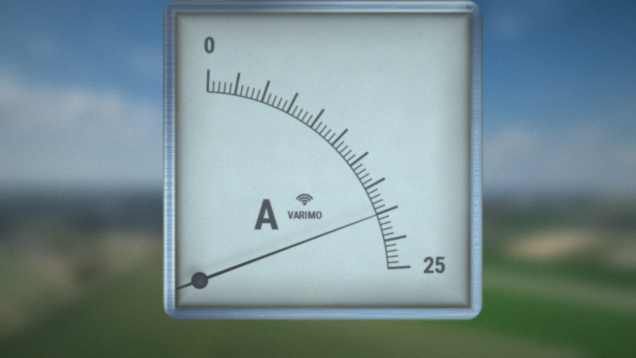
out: 20 A
